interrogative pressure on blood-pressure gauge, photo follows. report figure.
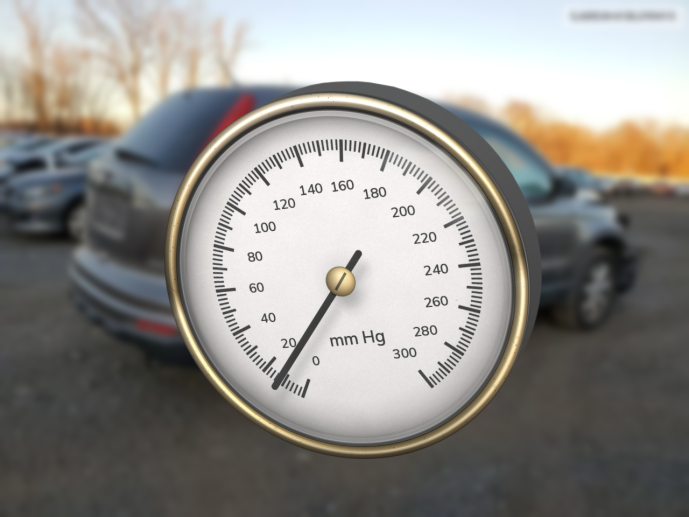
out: 12 mmHg
